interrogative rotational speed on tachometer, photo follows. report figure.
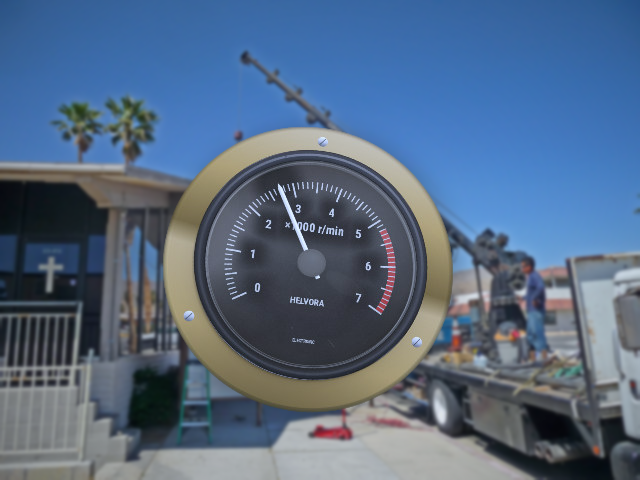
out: 2700 rpm
